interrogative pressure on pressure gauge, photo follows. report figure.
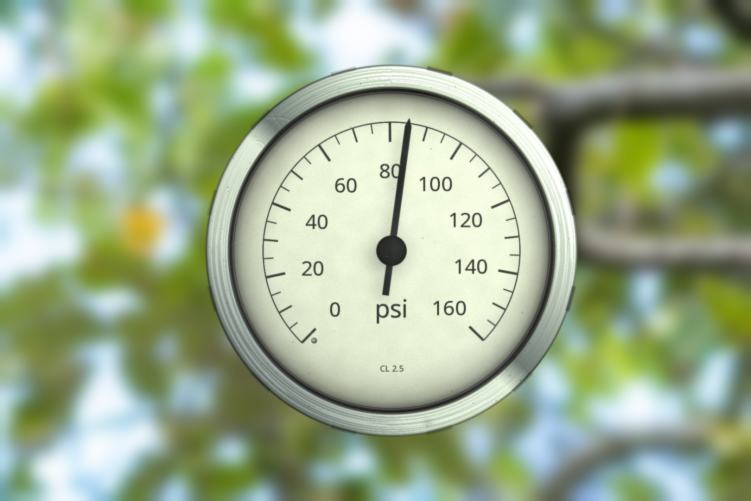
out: 85 psi
